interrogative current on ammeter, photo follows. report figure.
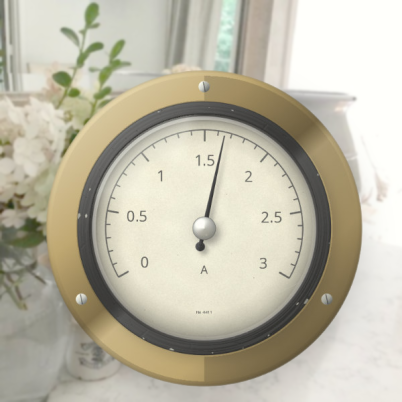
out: 1.65 A
